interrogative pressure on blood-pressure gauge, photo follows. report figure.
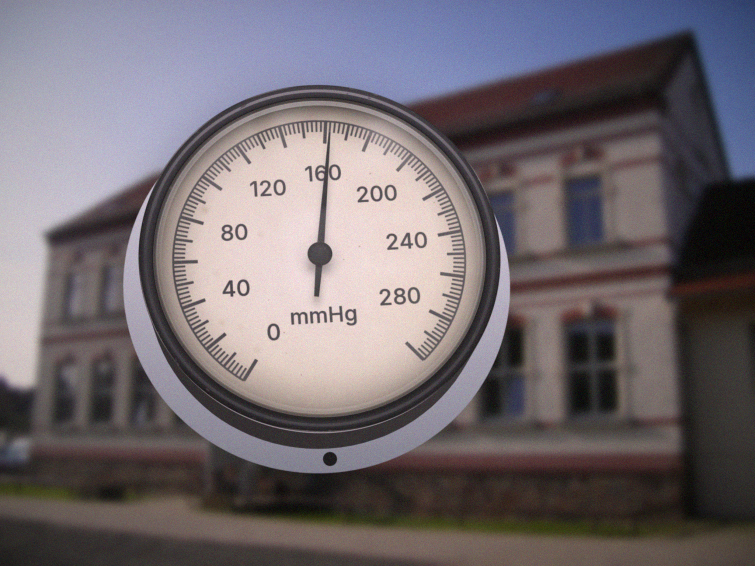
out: 162 mmHg
